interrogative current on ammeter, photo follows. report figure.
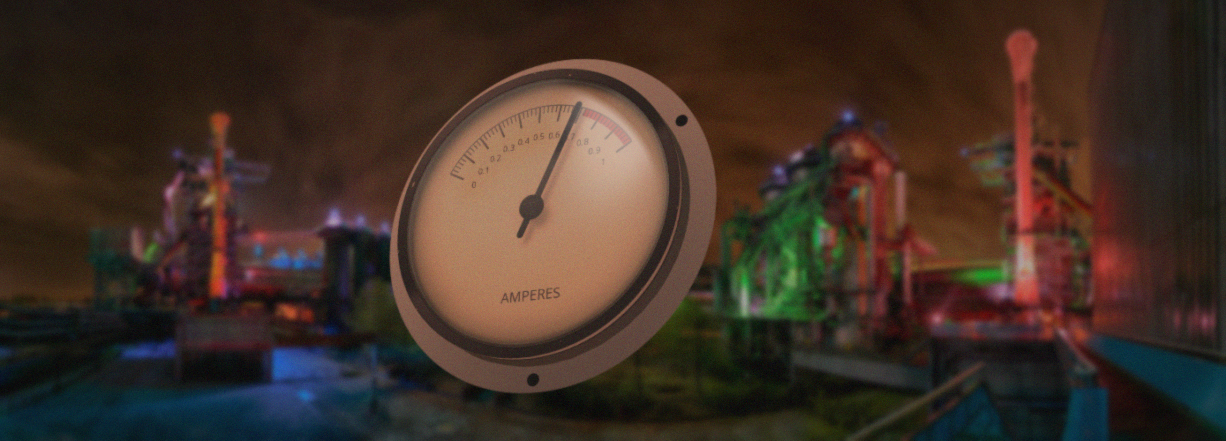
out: 0.7 A
